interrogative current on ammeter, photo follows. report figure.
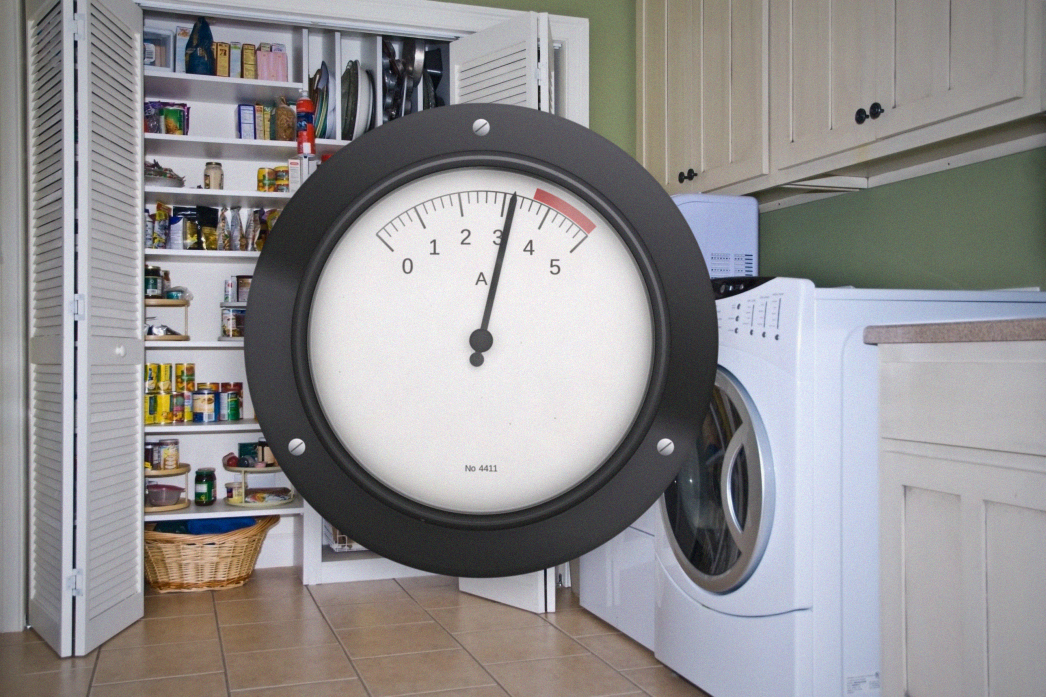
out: 3.2 A
